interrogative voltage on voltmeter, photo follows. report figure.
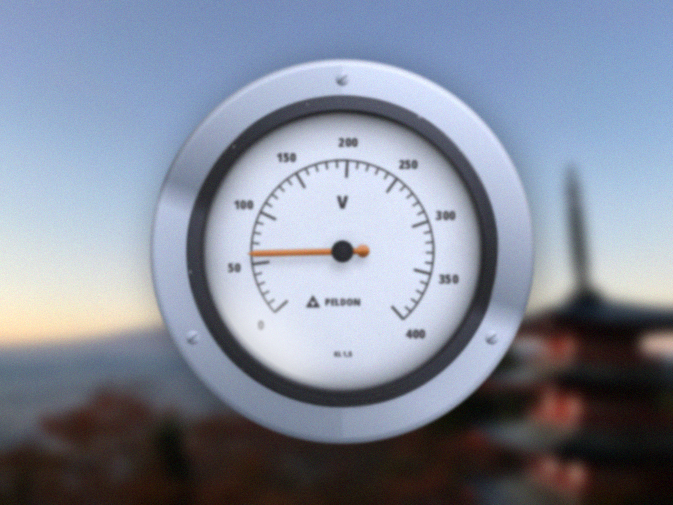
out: 60 V
